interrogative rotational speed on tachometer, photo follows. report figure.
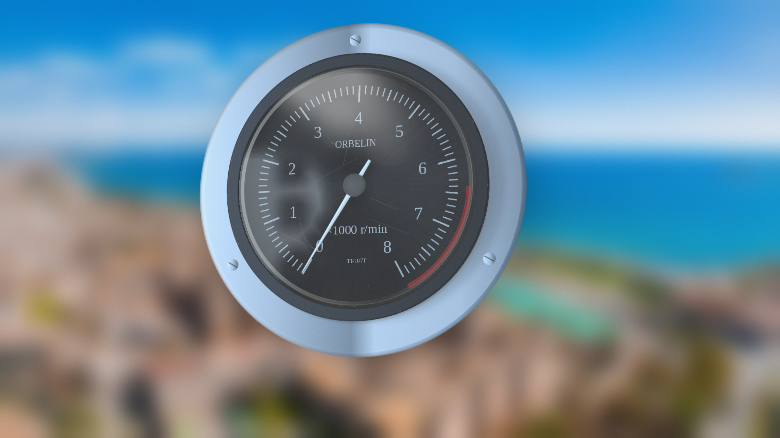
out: 0 rpm
